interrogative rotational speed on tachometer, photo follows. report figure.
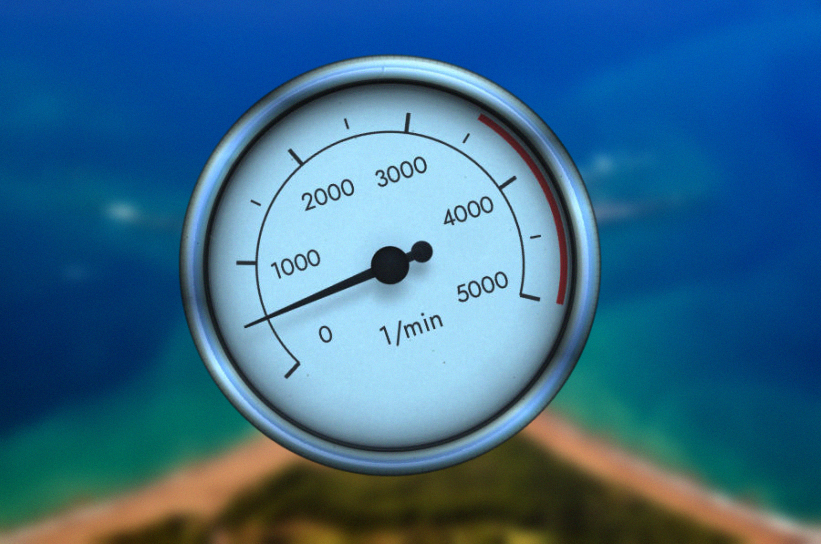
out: 500 rpm
